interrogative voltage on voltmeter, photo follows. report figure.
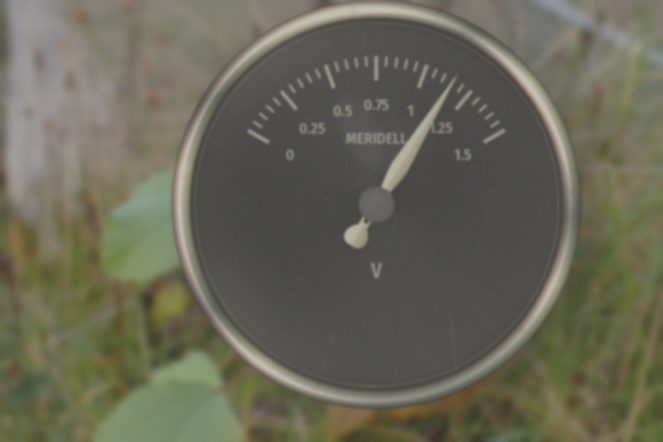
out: 1.15 V
